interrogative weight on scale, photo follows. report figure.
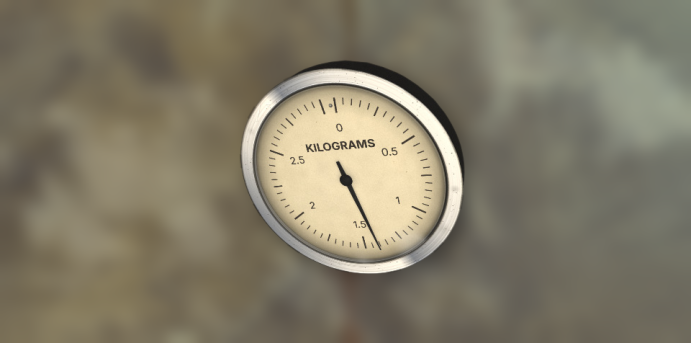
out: 1.4 kg
